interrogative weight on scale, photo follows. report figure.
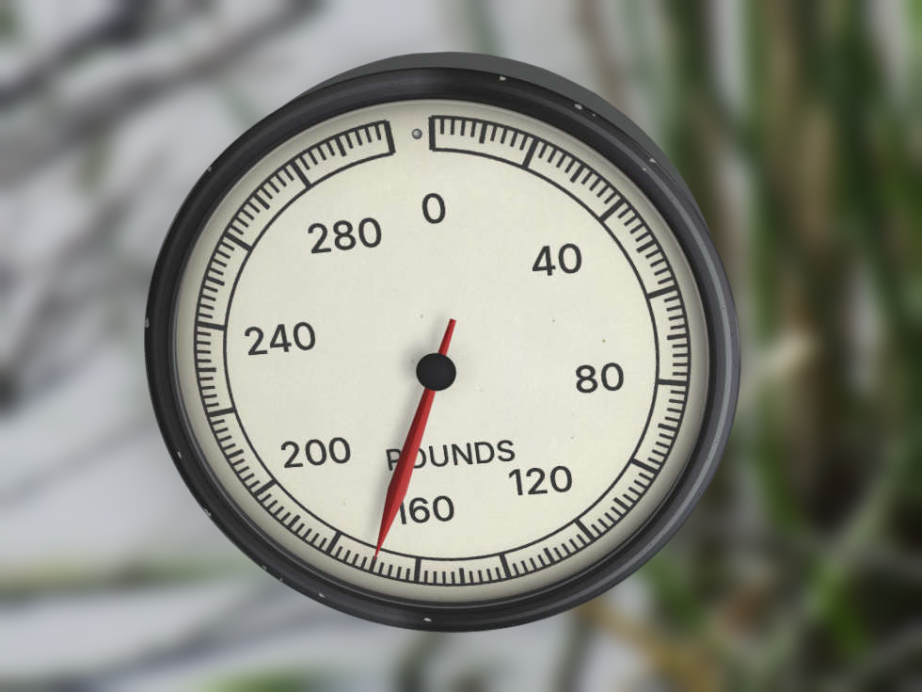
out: 170 lb
